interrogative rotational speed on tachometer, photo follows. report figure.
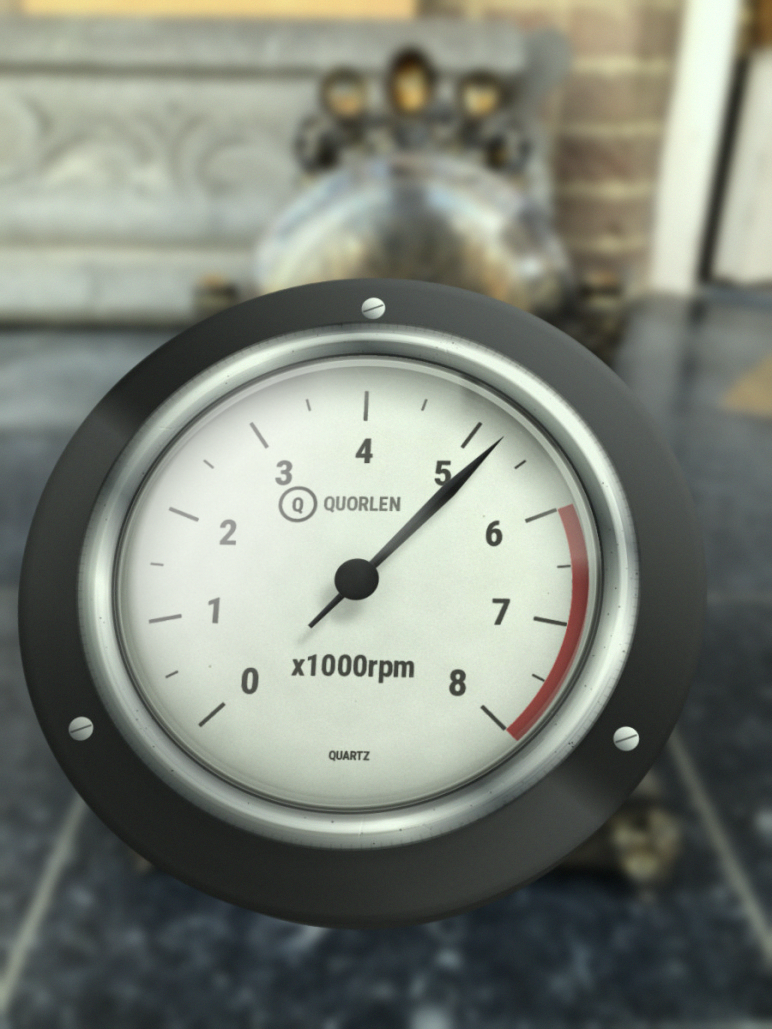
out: 5250 rpm
